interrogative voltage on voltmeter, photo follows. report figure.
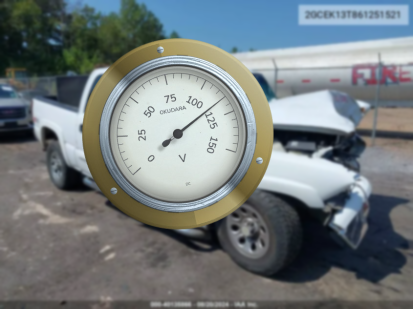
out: 115 V
